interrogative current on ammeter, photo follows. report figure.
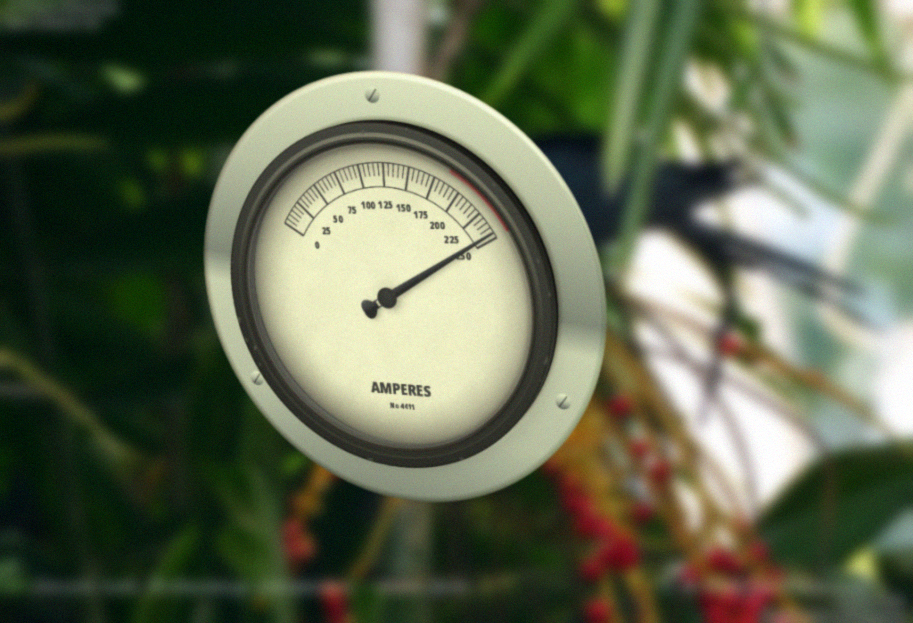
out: 245 A
